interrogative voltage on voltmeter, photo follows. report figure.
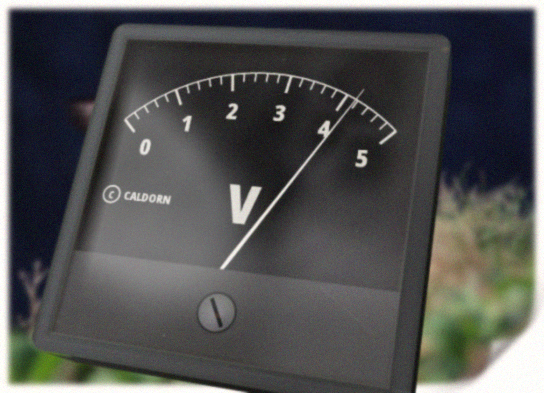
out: 4.2 V
